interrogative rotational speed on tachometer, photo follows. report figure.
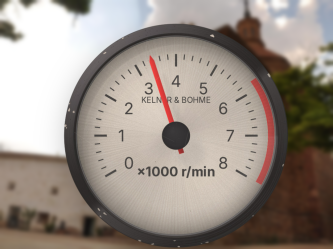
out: 3400 rpm
